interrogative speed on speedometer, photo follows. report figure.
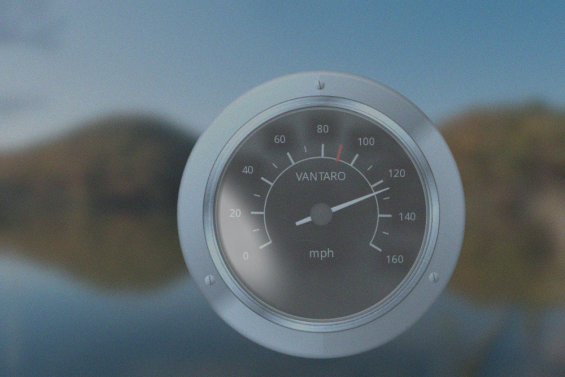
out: 125 mph
